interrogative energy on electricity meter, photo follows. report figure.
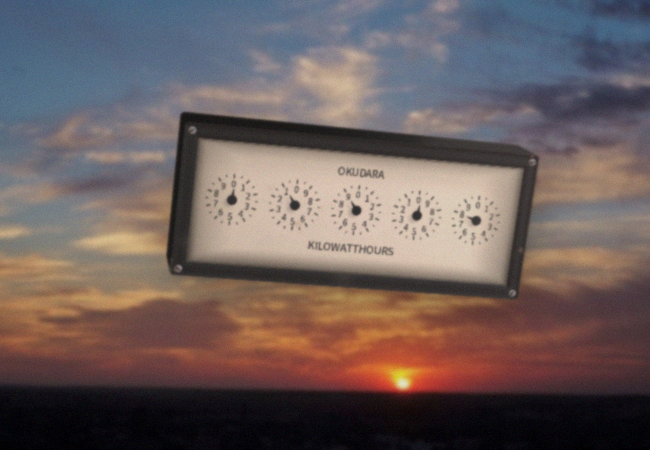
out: 898 kWh
